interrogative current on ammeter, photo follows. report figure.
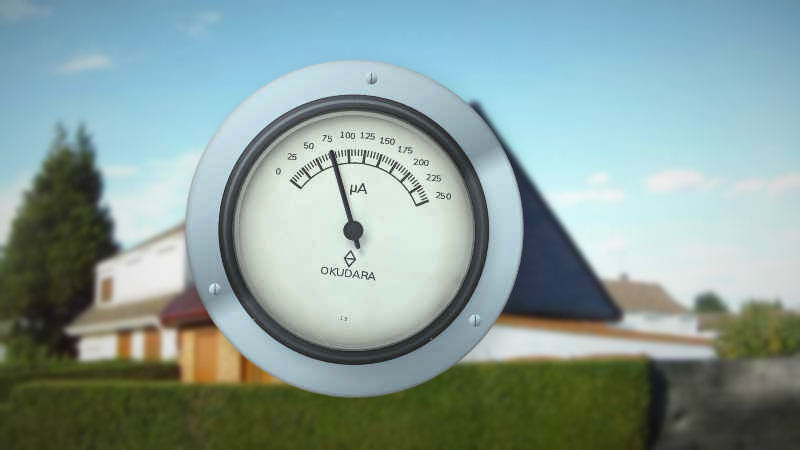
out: 75 µA
